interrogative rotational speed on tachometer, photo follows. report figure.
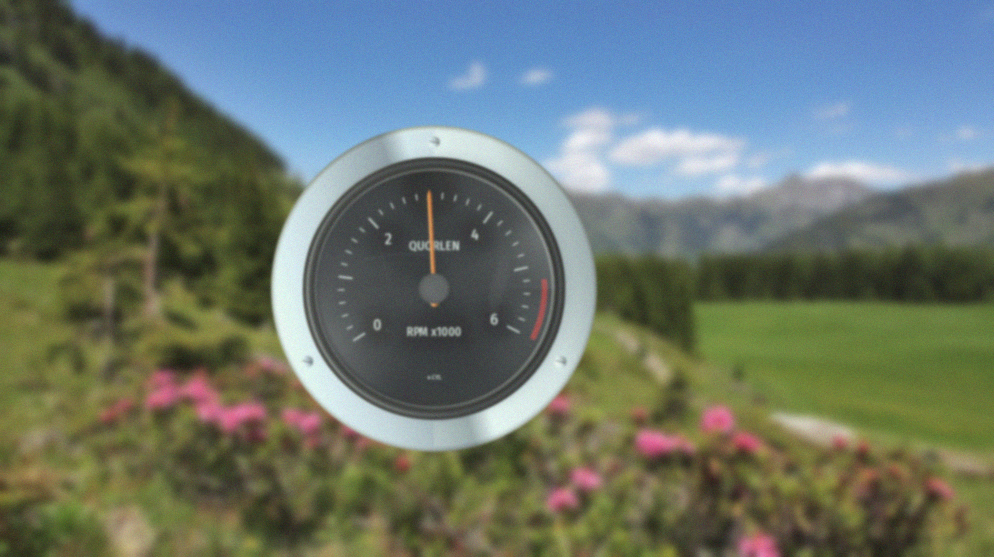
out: 3000 rpm
